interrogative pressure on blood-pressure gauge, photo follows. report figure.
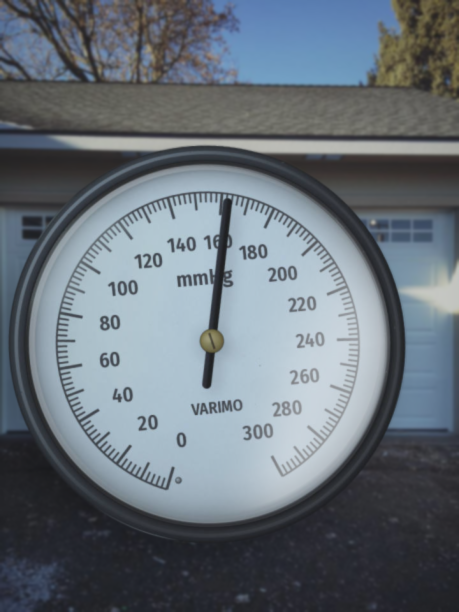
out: 162 mmHg
